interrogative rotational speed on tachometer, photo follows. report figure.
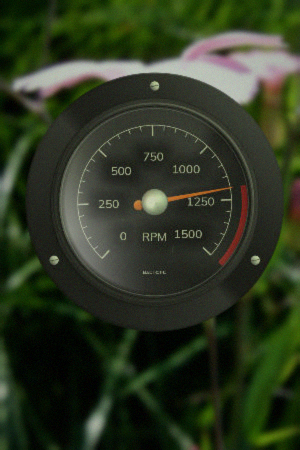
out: 1200 rpm
